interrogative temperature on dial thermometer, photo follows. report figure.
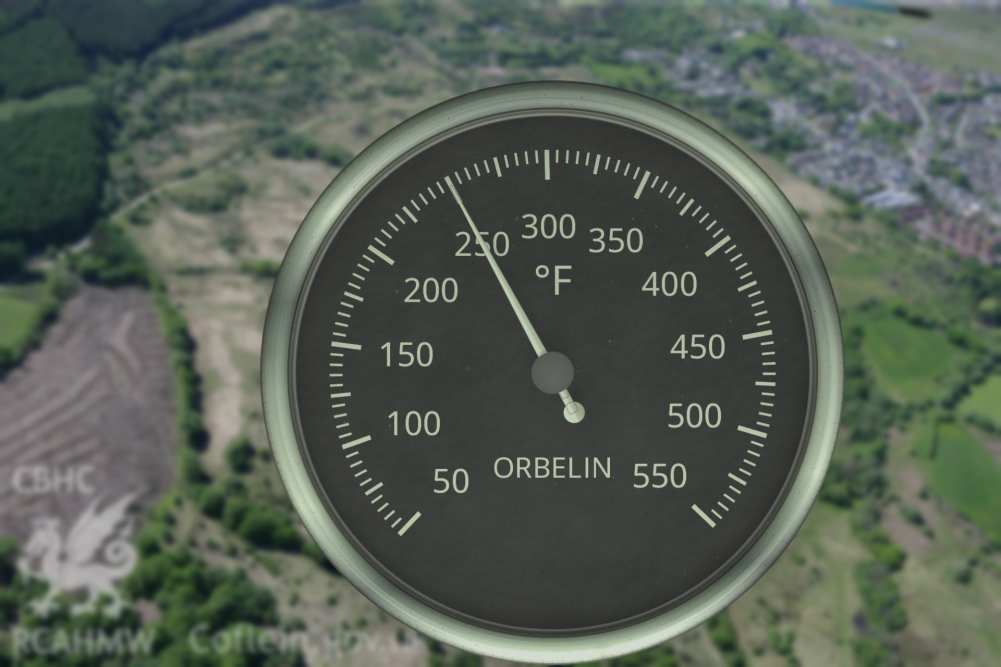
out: 250 °F
